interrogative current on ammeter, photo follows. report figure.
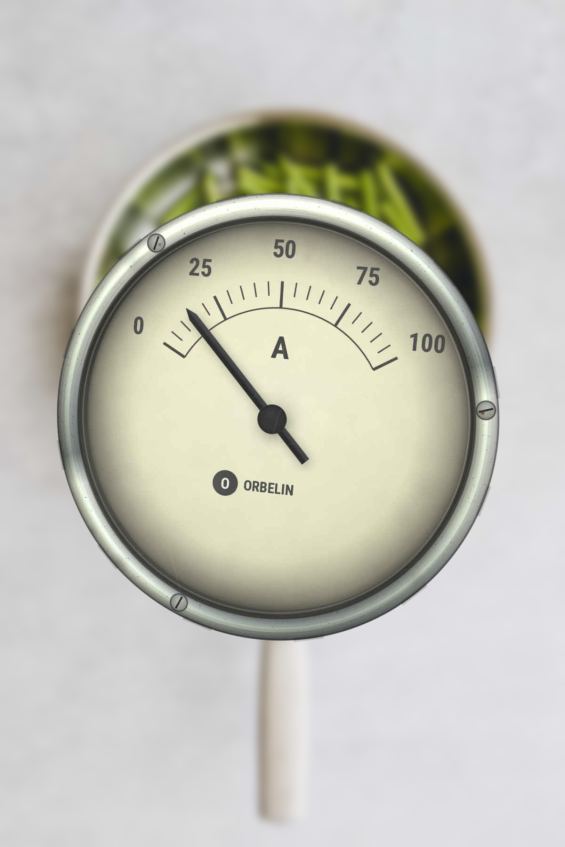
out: 15 A
